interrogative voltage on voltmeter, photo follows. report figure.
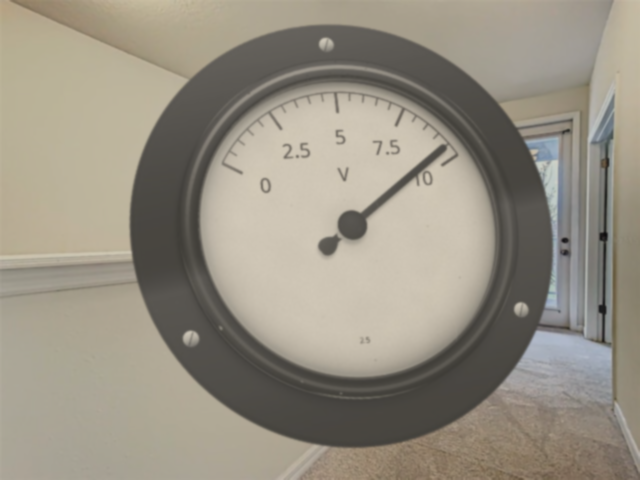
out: 9.5 V
